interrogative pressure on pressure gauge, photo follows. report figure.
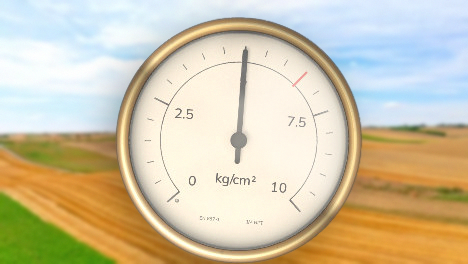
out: 5 kg/cm²
